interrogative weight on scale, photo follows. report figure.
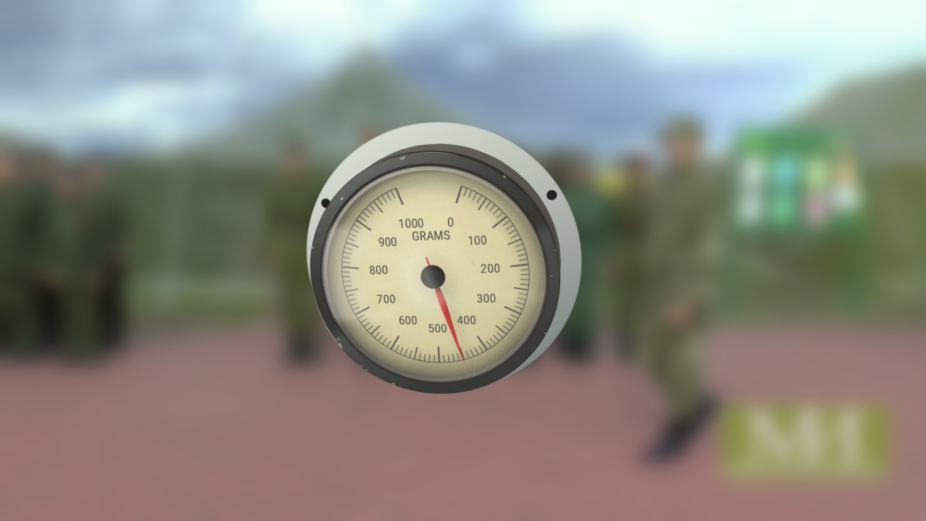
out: 450 g
